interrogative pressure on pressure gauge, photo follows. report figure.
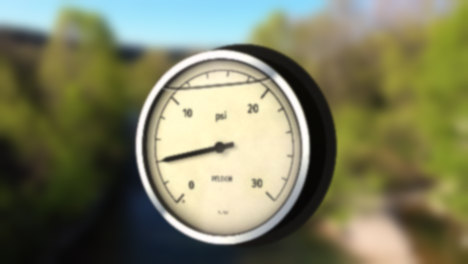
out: 4 psi
